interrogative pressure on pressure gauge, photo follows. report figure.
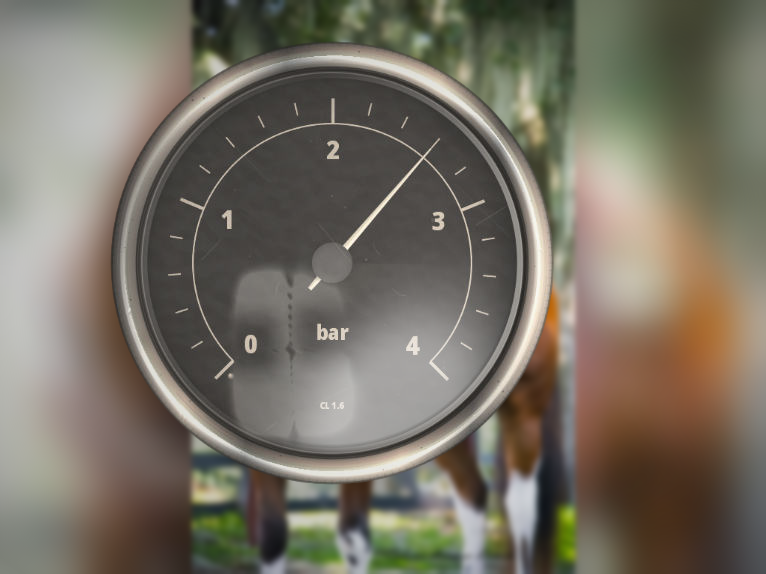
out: 2.6 bar
